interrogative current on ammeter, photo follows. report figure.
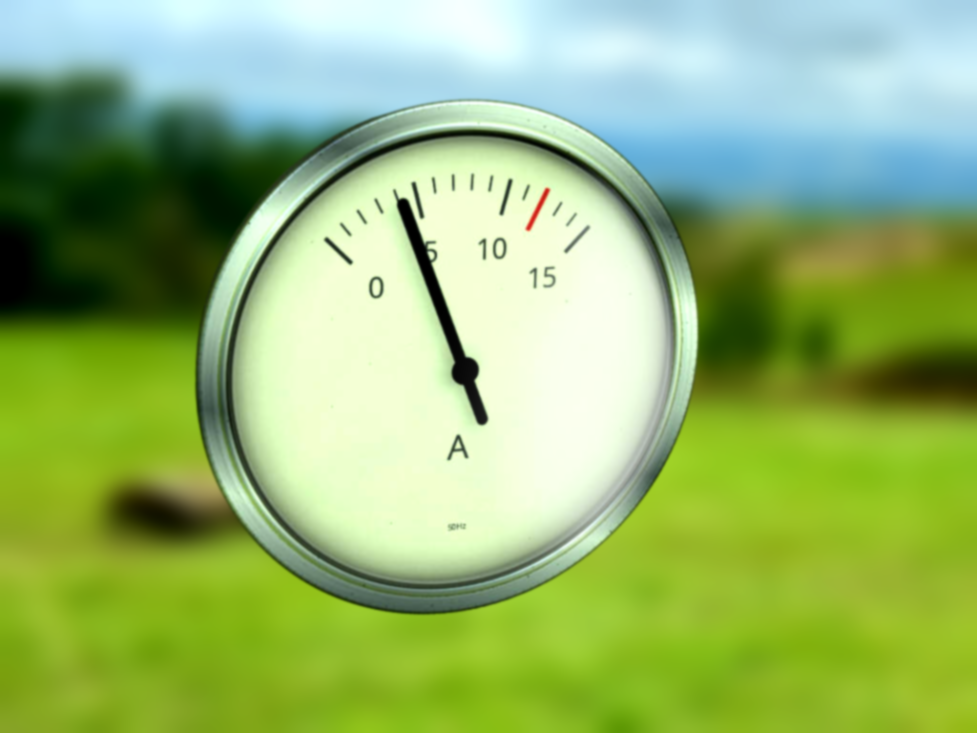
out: 4 A
